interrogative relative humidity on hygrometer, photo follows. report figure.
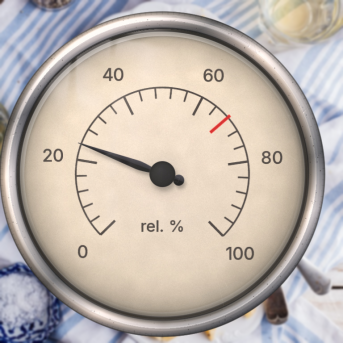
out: 24 %
